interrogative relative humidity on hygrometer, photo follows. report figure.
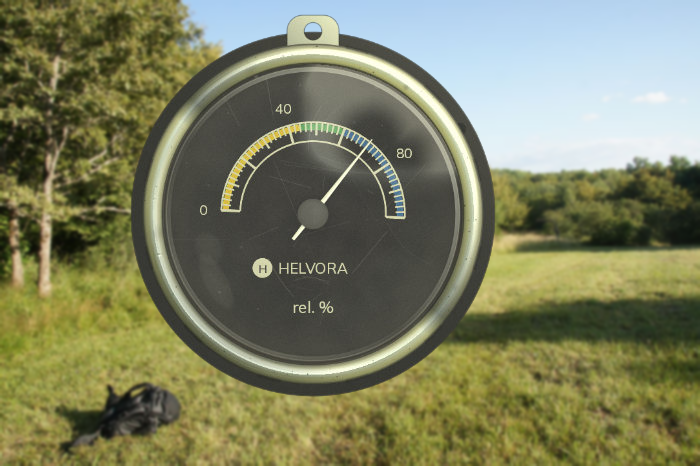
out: 70 %
